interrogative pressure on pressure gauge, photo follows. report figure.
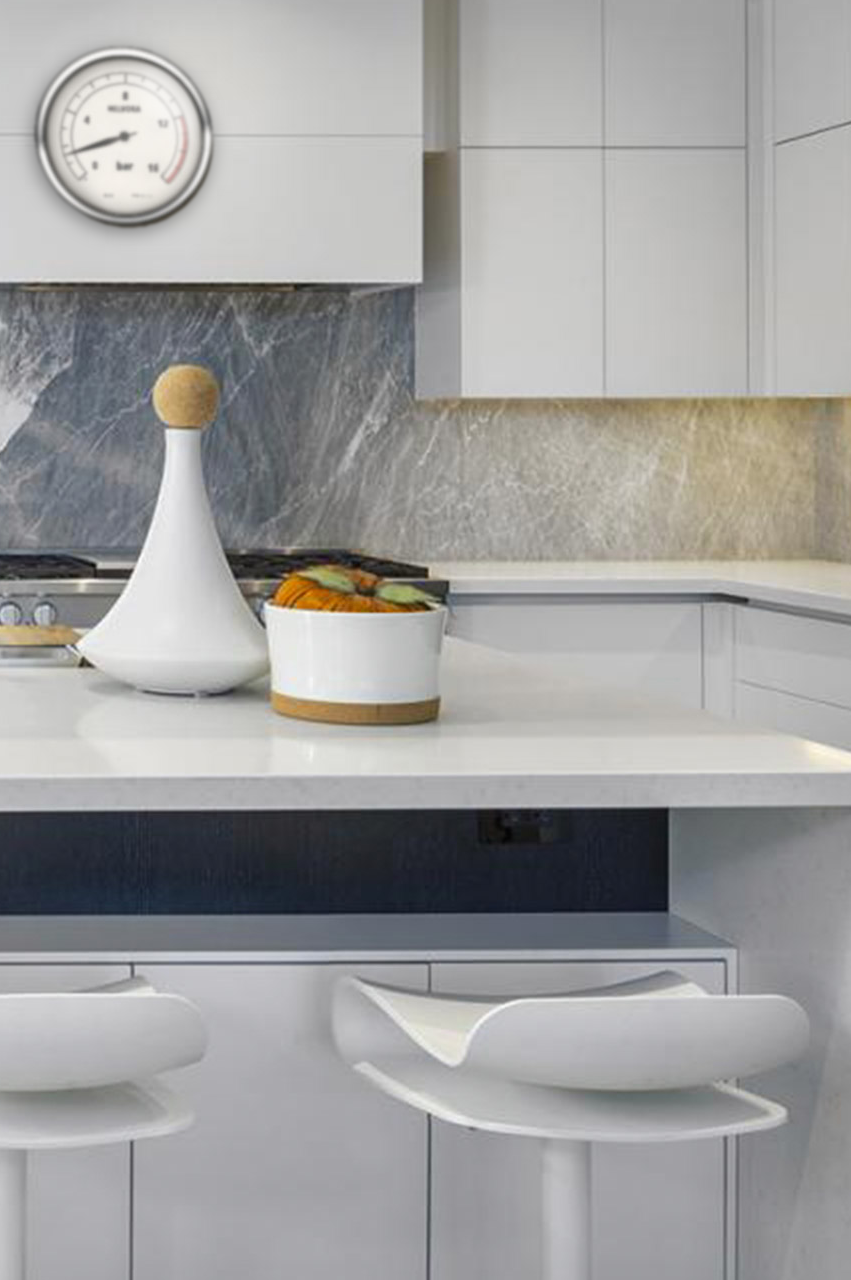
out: 1.5 bar
